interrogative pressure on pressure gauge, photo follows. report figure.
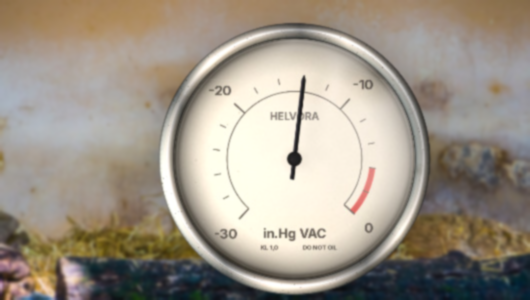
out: -14 inHg
